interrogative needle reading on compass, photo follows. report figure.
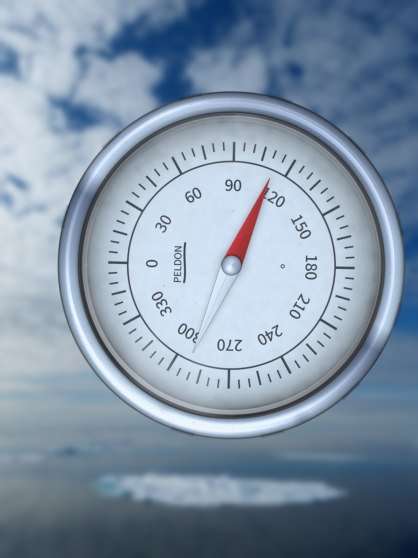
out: 112.5 °
